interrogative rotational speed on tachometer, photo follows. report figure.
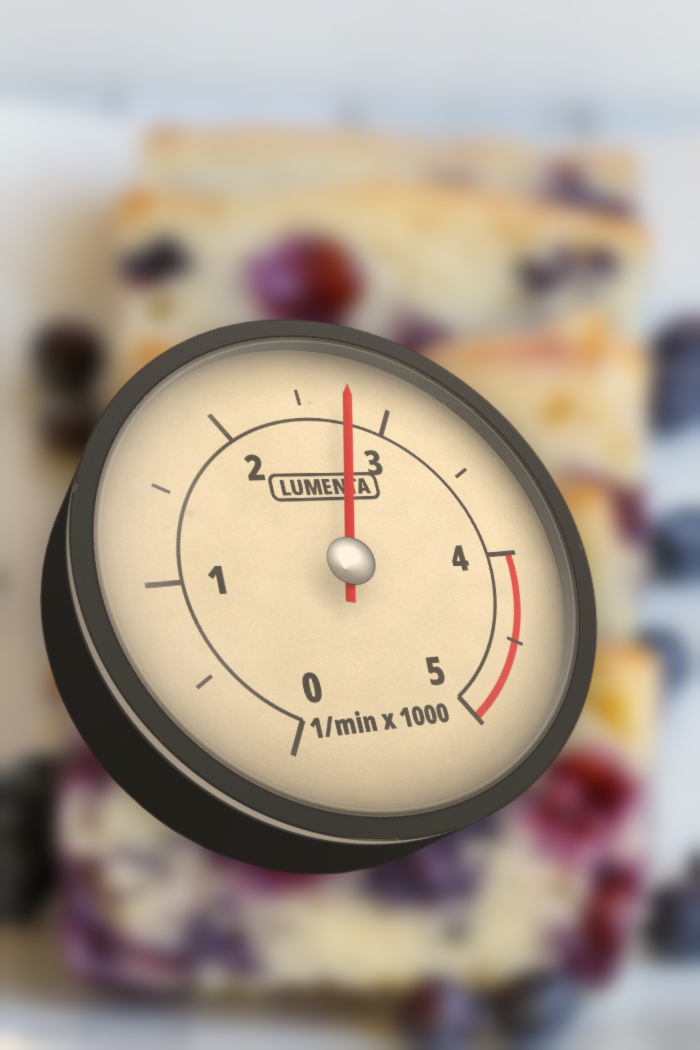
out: 2750 rpm
